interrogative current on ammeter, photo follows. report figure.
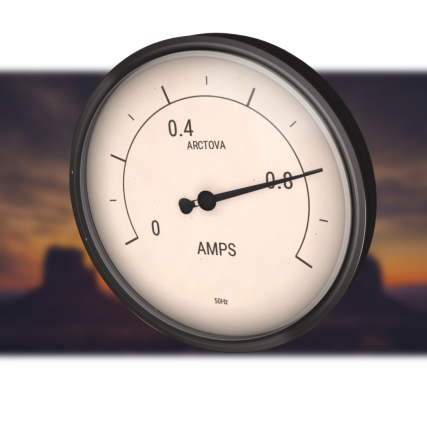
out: 0.8 A
